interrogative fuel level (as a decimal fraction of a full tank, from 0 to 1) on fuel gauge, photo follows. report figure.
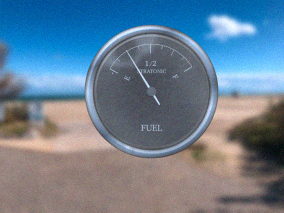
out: 0.25
